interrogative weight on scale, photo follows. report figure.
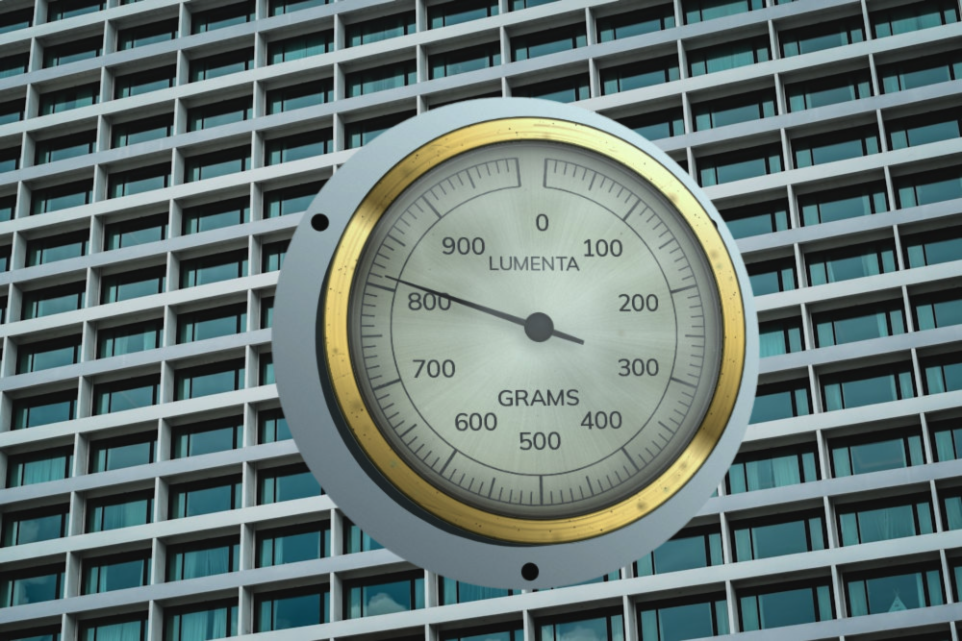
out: 810 g
